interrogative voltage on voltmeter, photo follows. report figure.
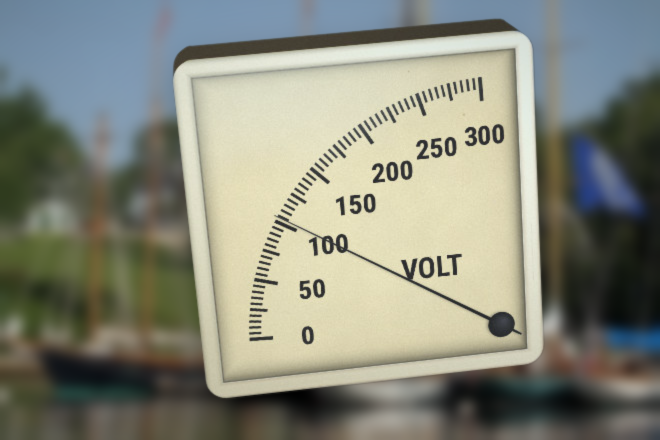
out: 105 V
